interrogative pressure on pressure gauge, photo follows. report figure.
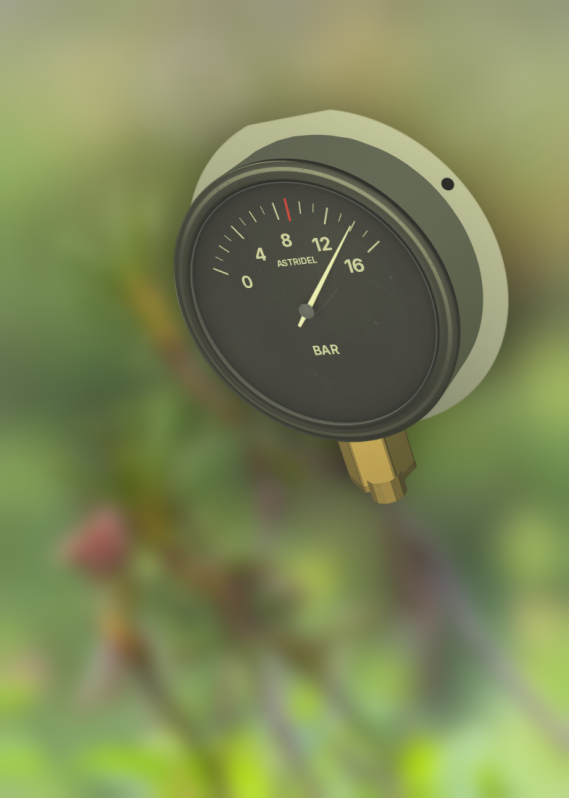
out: 14 bar
